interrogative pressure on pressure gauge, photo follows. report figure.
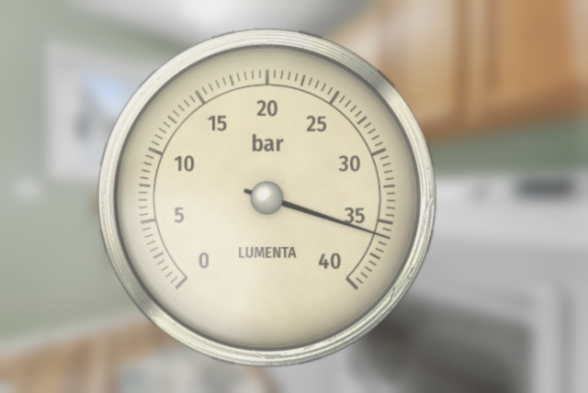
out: 36 bar
